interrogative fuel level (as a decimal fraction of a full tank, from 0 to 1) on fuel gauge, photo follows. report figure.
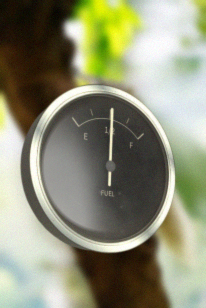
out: 0.5
